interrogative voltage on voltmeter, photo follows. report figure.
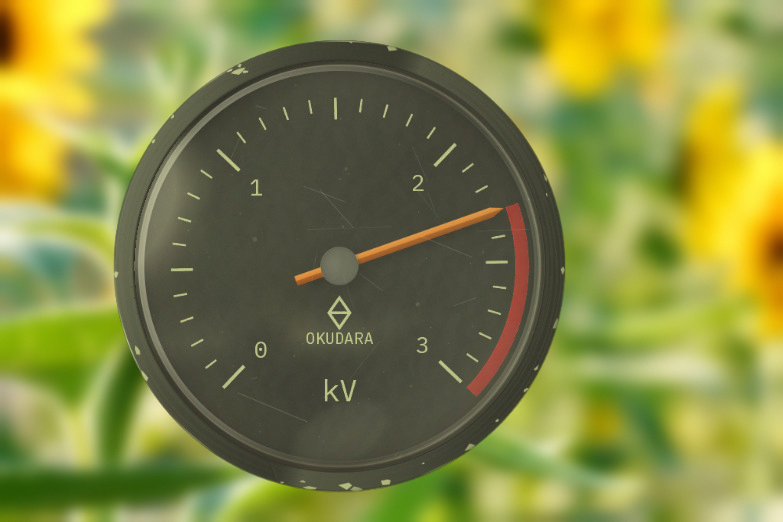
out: 2.3 kV
